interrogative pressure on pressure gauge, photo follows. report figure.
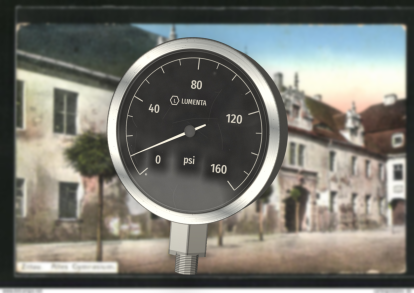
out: 10 psi
